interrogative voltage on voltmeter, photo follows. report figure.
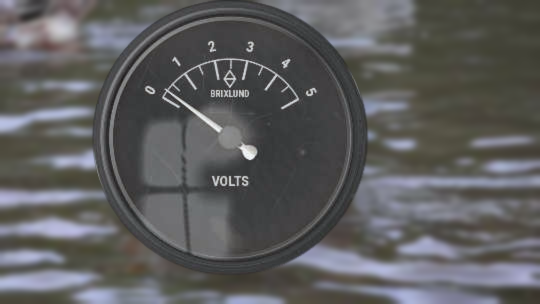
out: 0.25 V
